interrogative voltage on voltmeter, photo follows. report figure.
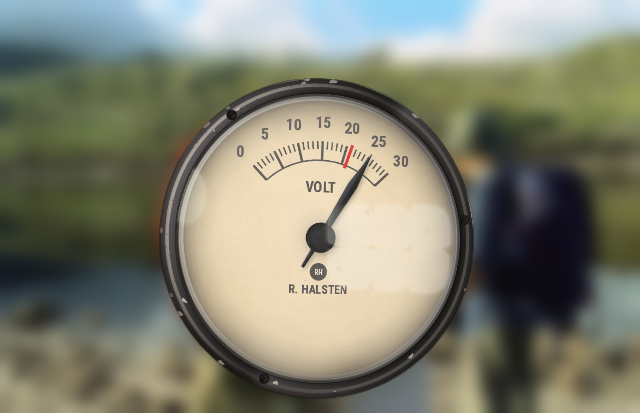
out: 25 V
